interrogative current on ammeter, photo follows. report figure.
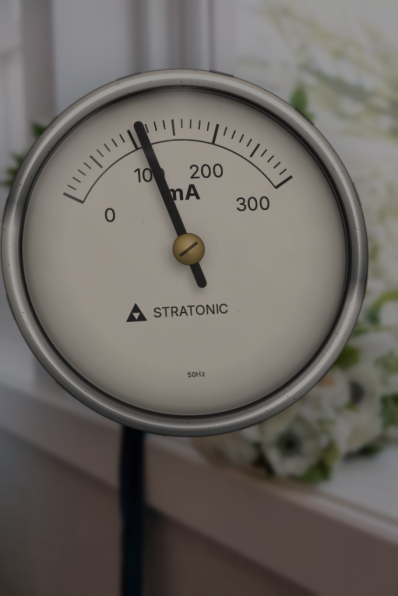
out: 110 mA
